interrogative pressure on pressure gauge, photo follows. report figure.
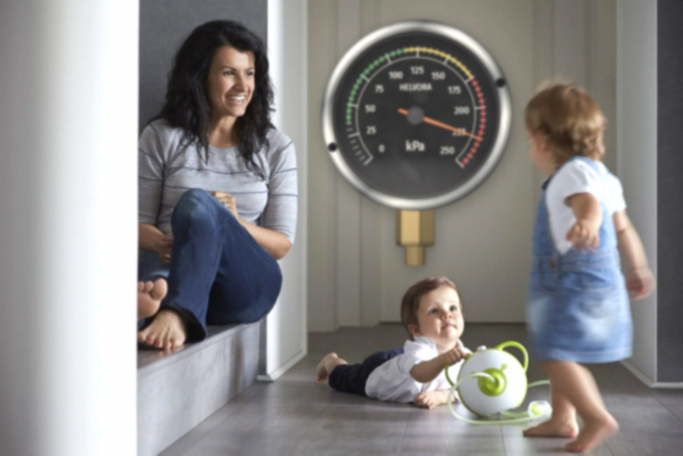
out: 225 kPa
